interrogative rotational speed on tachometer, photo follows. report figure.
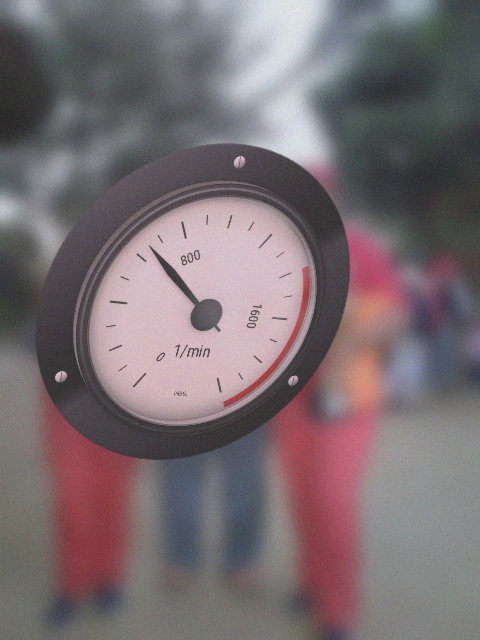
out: 650 rpm
